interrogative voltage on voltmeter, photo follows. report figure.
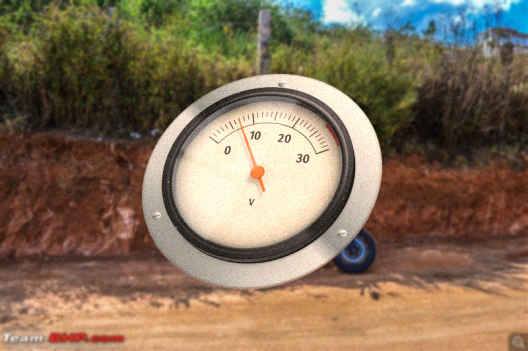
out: 7 V
